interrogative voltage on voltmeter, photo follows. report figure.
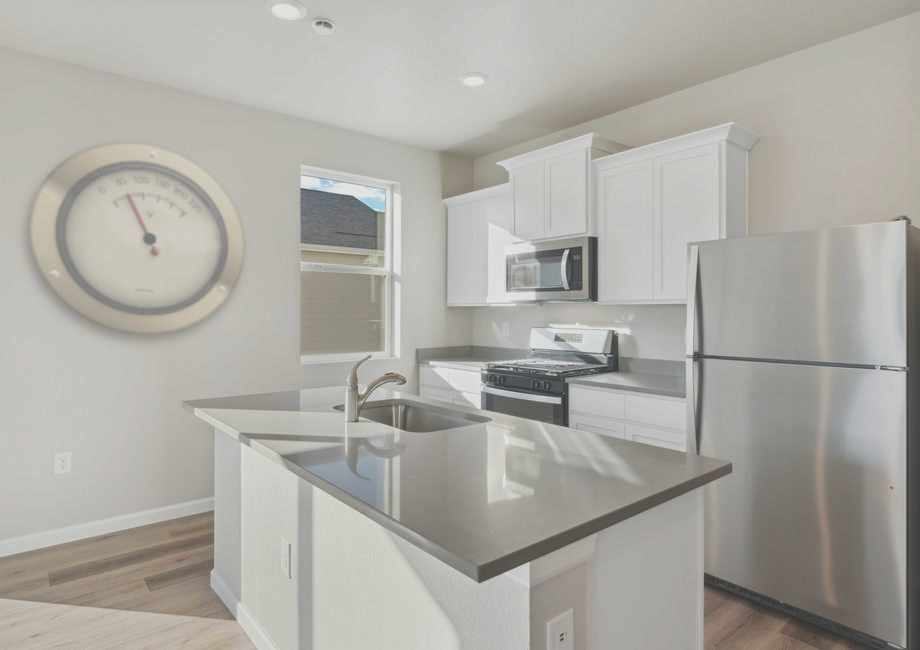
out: 50 V
